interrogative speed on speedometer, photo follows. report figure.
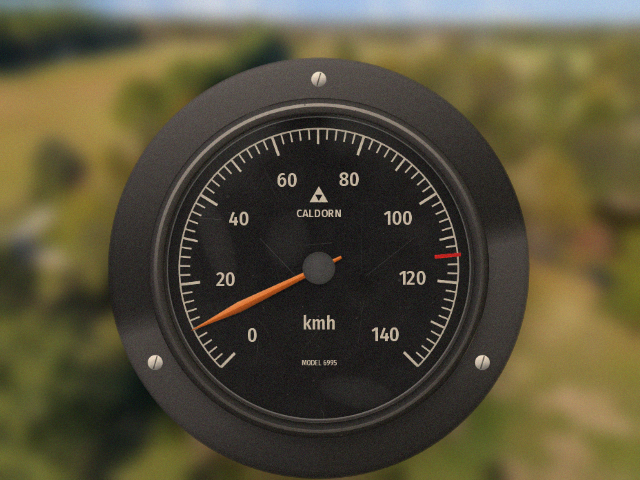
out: 10 km/h
